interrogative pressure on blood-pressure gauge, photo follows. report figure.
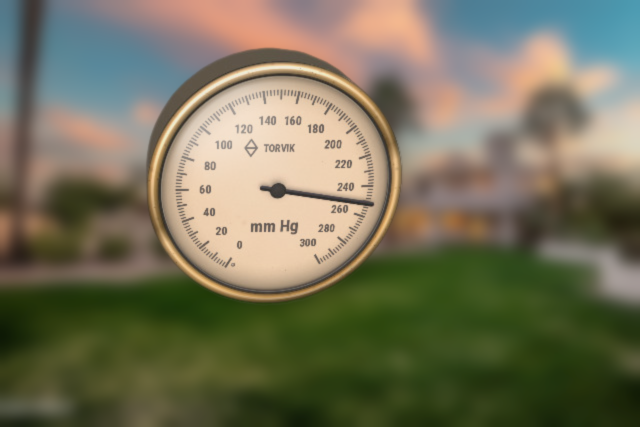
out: 250 mmHg
